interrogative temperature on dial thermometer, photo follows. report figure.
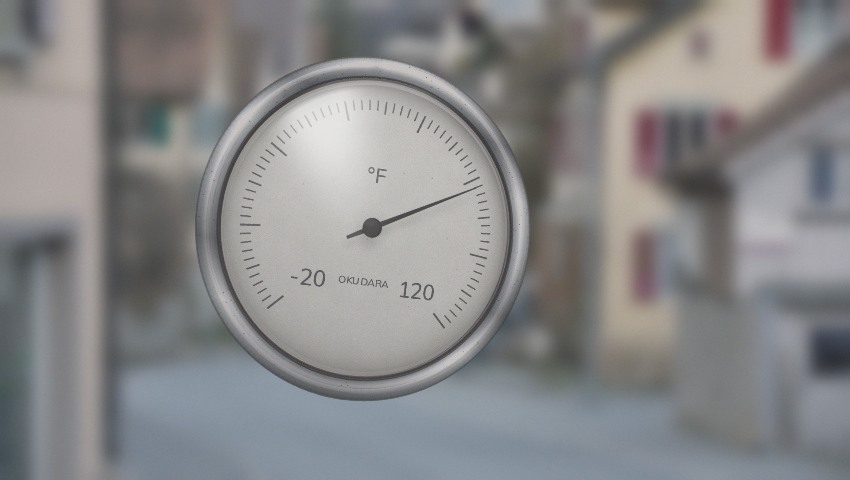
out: 82 °F
